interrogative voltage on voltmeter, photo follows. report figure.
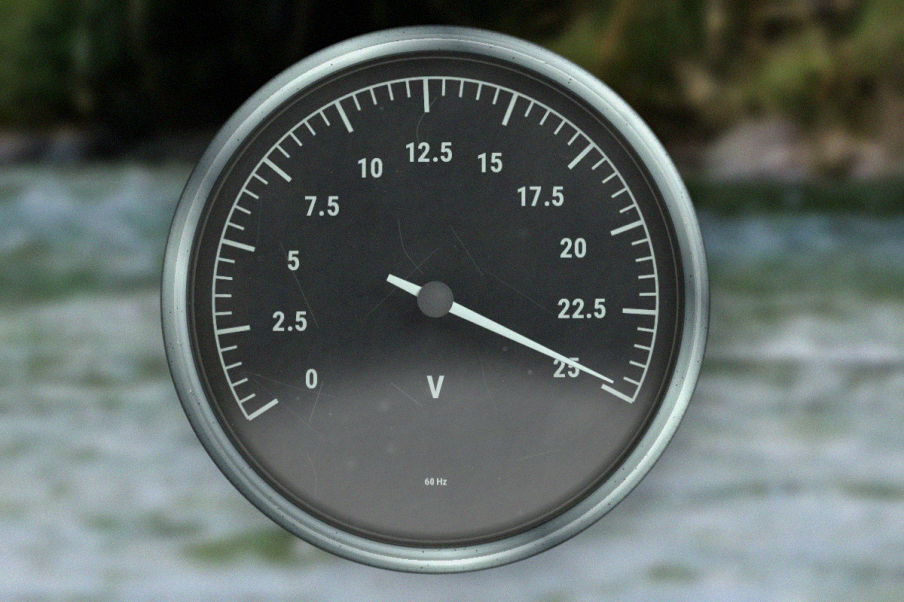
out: 24.75 V
